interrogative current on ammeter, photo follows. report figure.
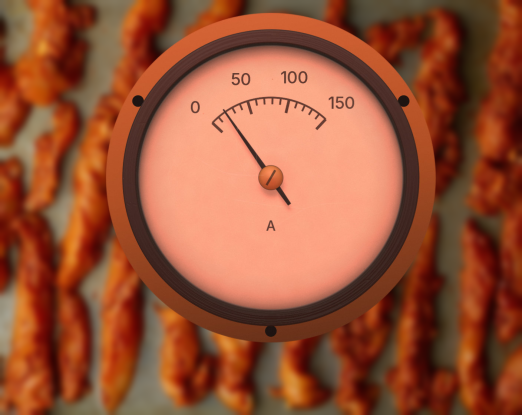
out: 20 A
